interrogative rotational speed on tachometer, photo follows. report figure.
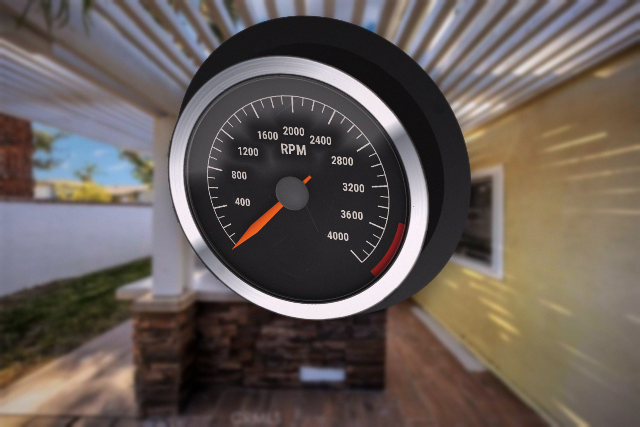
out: 0 rpm
